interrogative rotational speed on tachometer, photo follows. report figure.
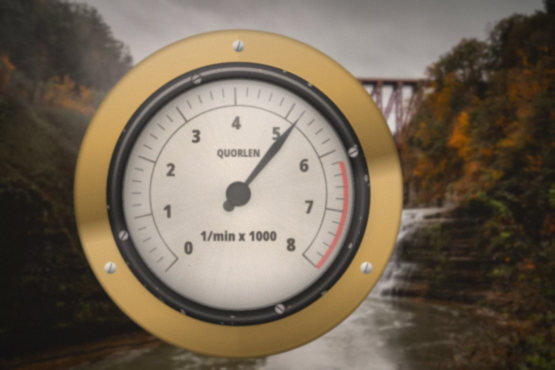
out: 5200 rpm
